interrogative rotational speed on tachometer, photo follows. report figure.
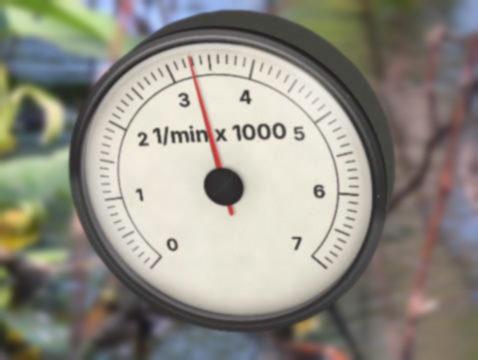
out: 3300 rpm
